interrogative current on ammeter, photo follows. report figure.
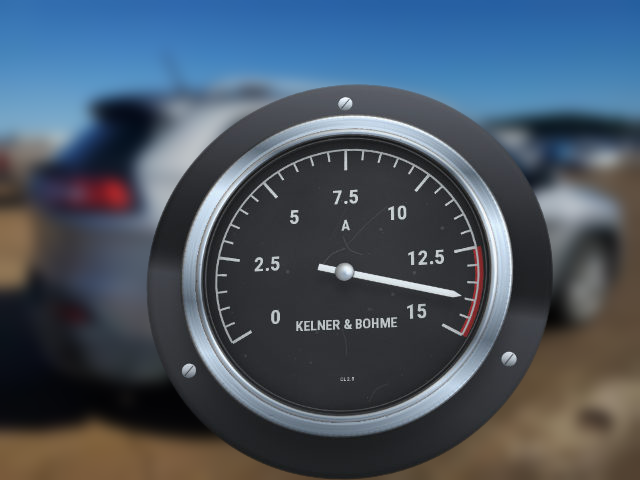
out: 14 A
